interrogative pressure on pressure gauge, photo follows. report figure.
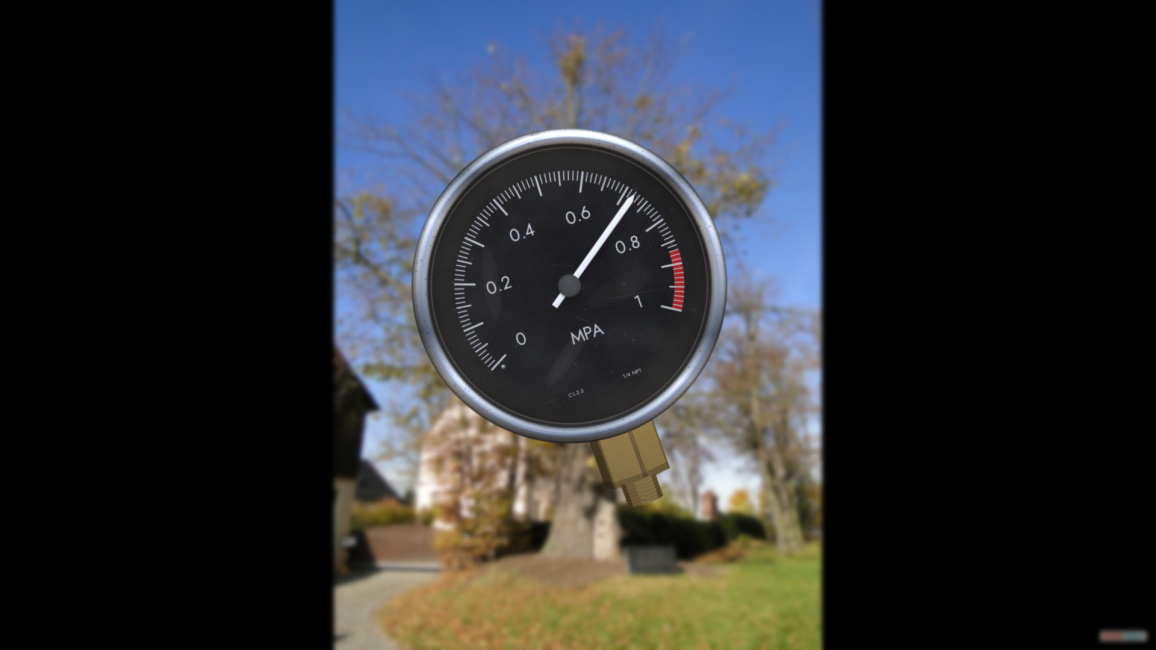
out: 0.72 MPa
